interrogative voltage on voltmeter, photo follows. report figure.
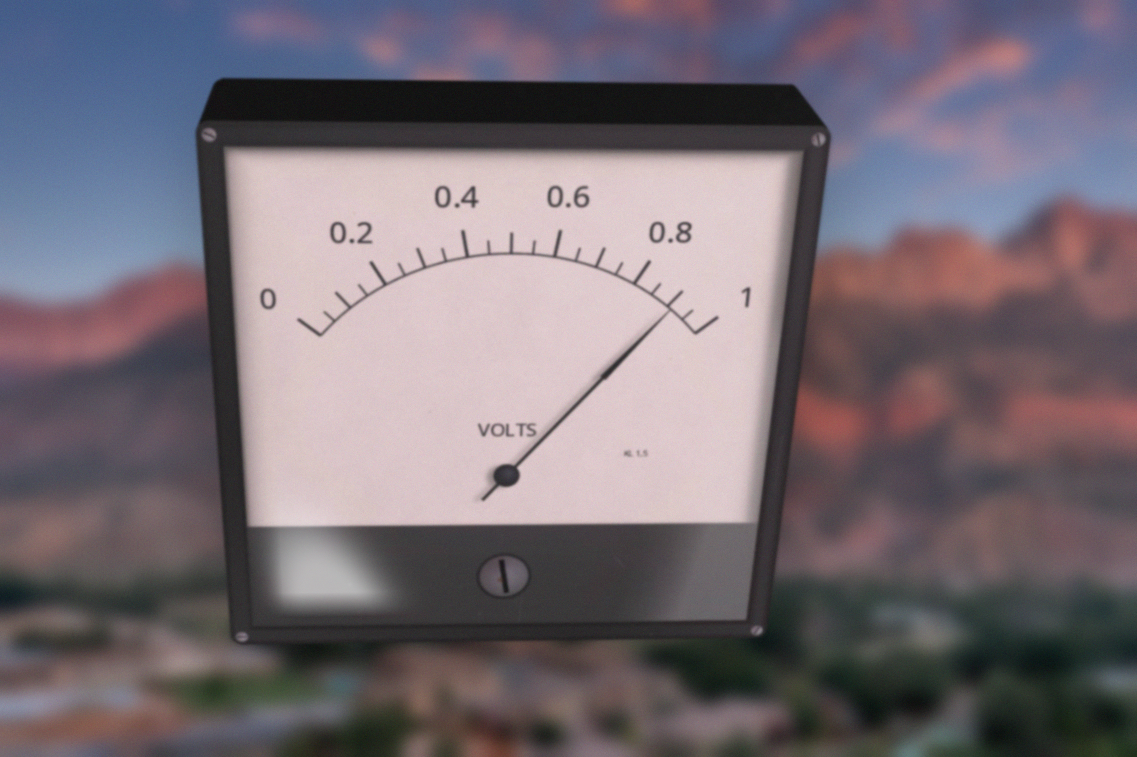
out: 0.9 V
